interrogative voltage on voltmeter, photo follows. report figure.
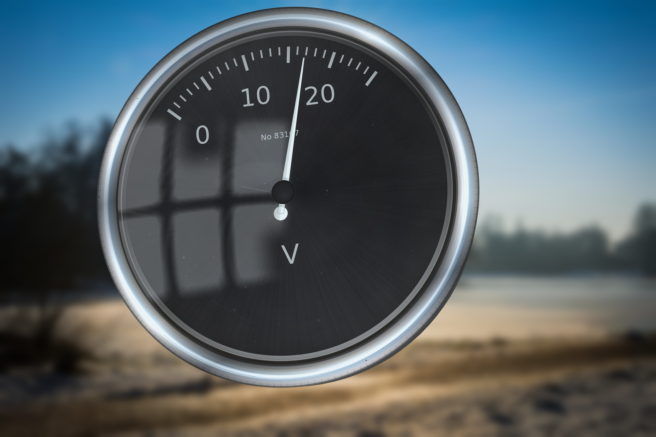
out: 17 V
